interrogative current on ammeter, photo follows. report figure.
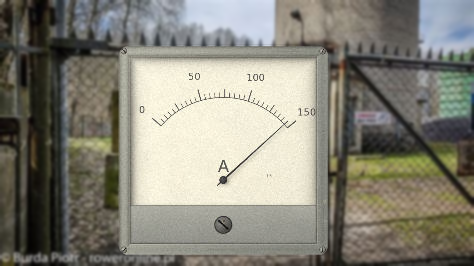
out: 145 A
